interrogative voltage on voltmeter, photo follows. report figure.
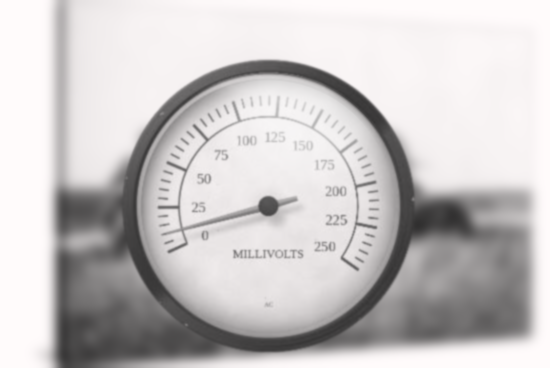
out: 10 mV
